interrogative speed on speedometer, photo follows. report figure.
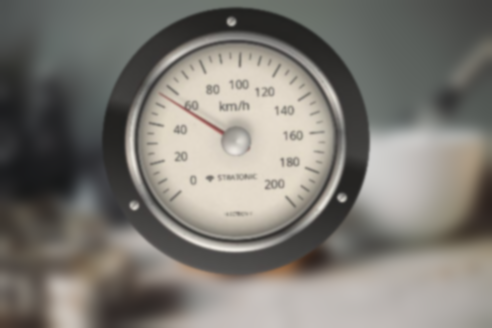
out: 55 km/h
